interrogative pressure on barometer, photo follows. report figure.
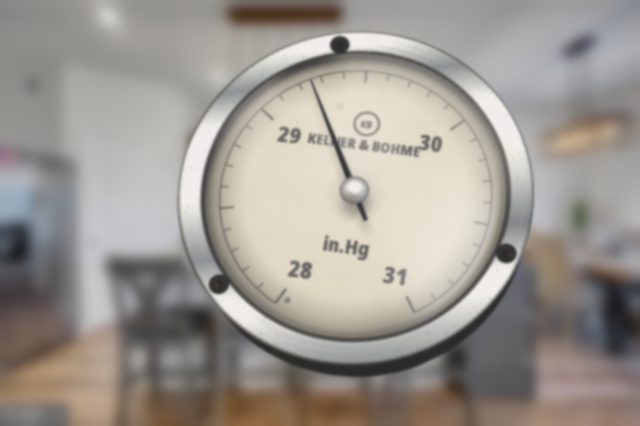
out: 29.25 inHg
